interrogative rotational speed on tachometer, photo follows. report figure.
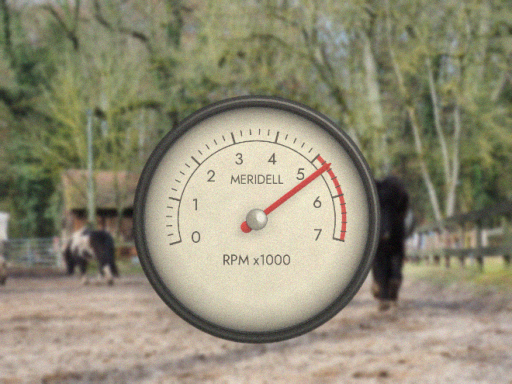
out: 5300 rpm
